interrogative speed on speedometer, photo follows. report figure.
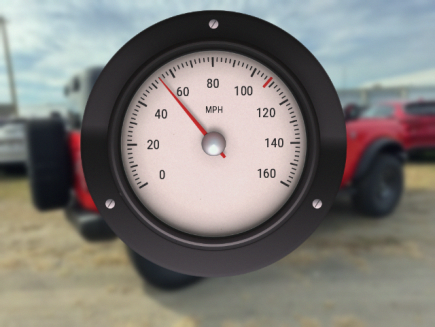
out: 54 mph
